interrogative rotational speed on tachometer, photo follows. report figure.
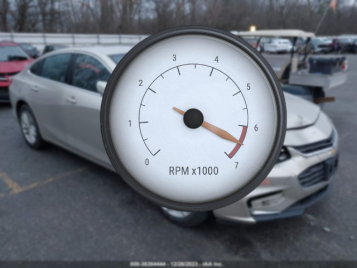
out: 6500 rpm
